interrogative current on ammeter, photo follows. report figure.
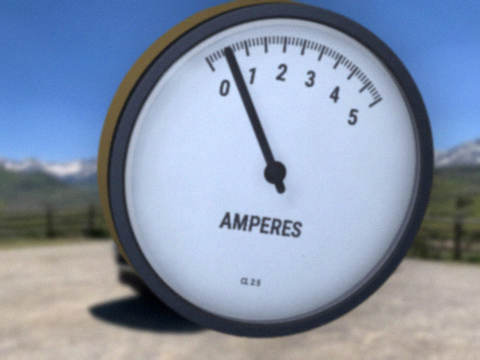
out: 0.5 A
